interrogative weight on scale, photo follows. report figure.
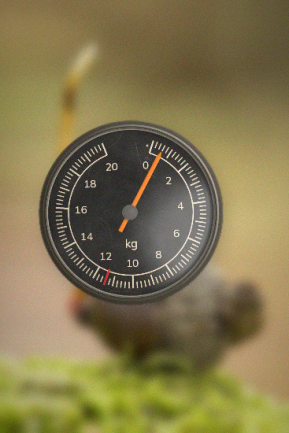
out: 0.6 kg
